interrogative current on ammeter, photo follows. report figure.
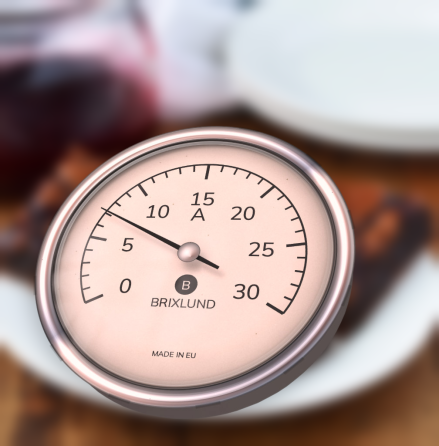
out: 7 A
